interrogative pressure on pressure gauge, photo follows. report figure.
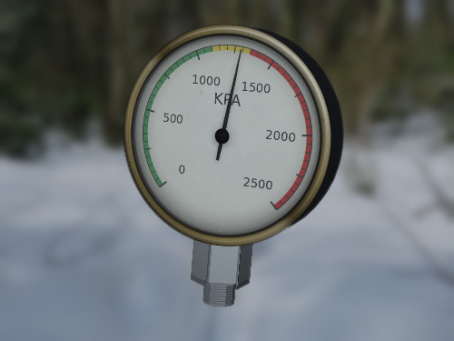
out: 1300 kPa
